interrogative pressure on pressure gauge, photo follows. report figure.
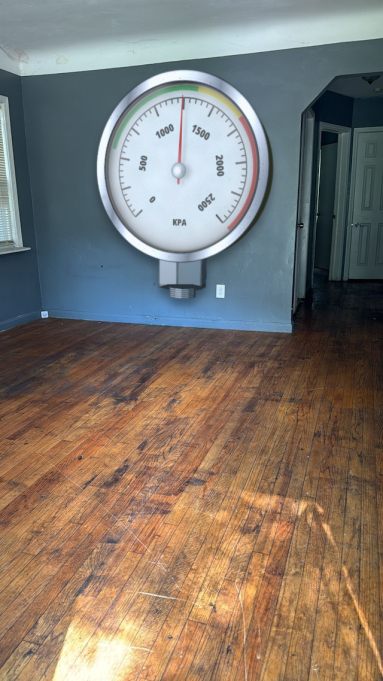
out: 1250 kPa
